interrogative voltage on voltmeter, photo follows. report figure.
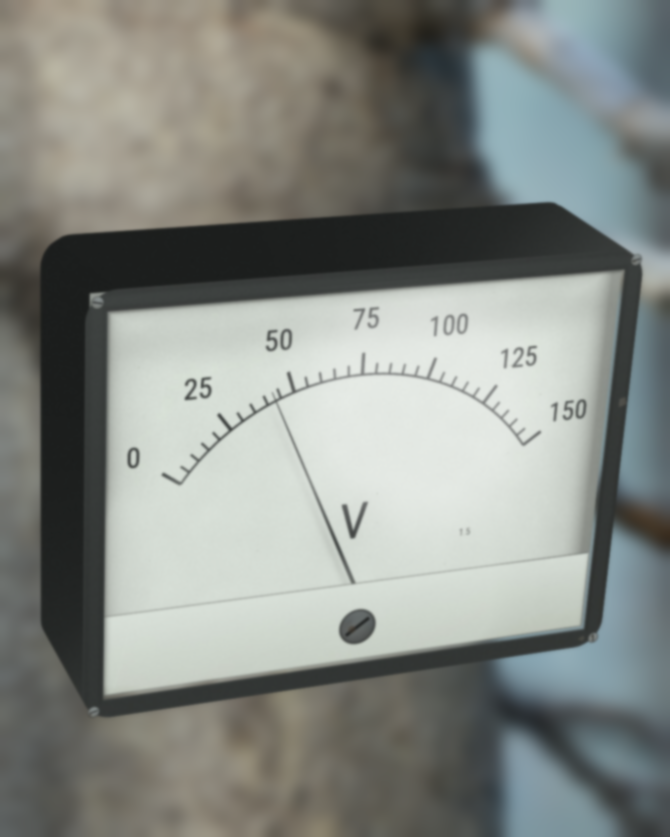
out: 42.5 V
